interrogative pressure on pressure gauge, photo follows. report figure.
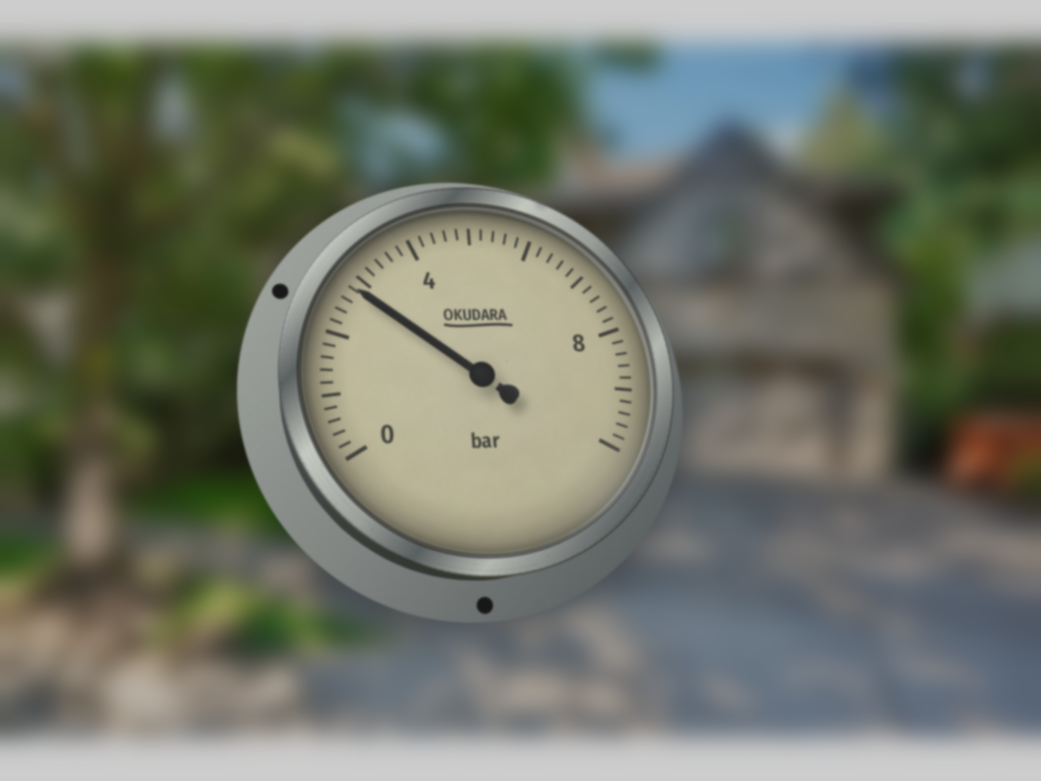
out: 2.8 bar
